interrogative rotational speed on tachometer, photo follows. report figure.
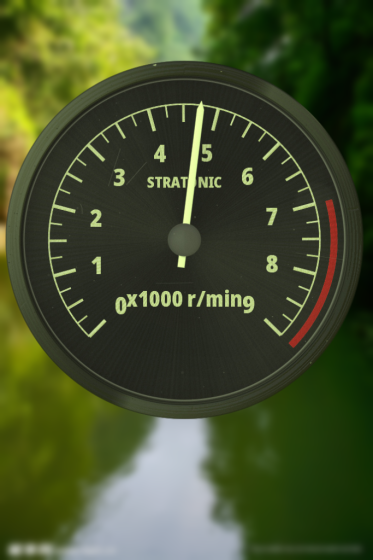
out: 4750 rpm
